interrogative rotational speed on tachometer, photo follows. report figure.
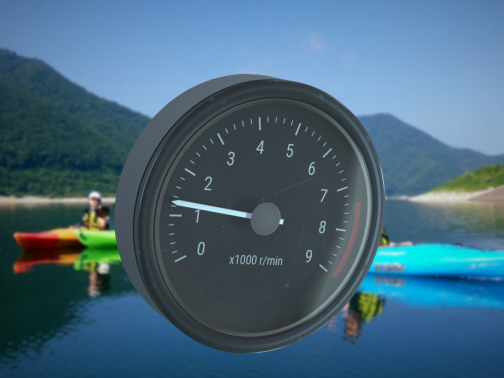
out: 1300 rpm
